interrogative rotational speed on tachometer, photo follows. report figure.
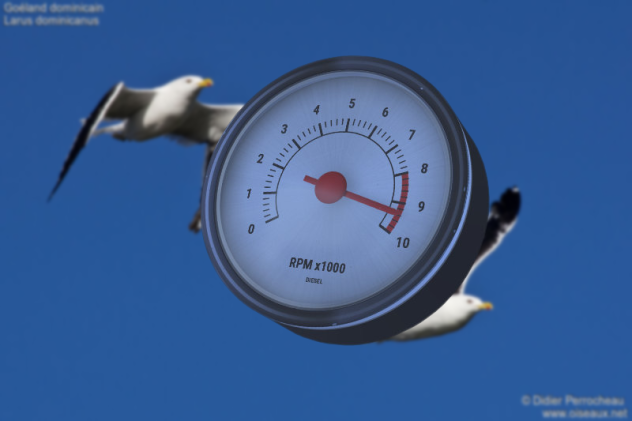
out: 9400 rpm
